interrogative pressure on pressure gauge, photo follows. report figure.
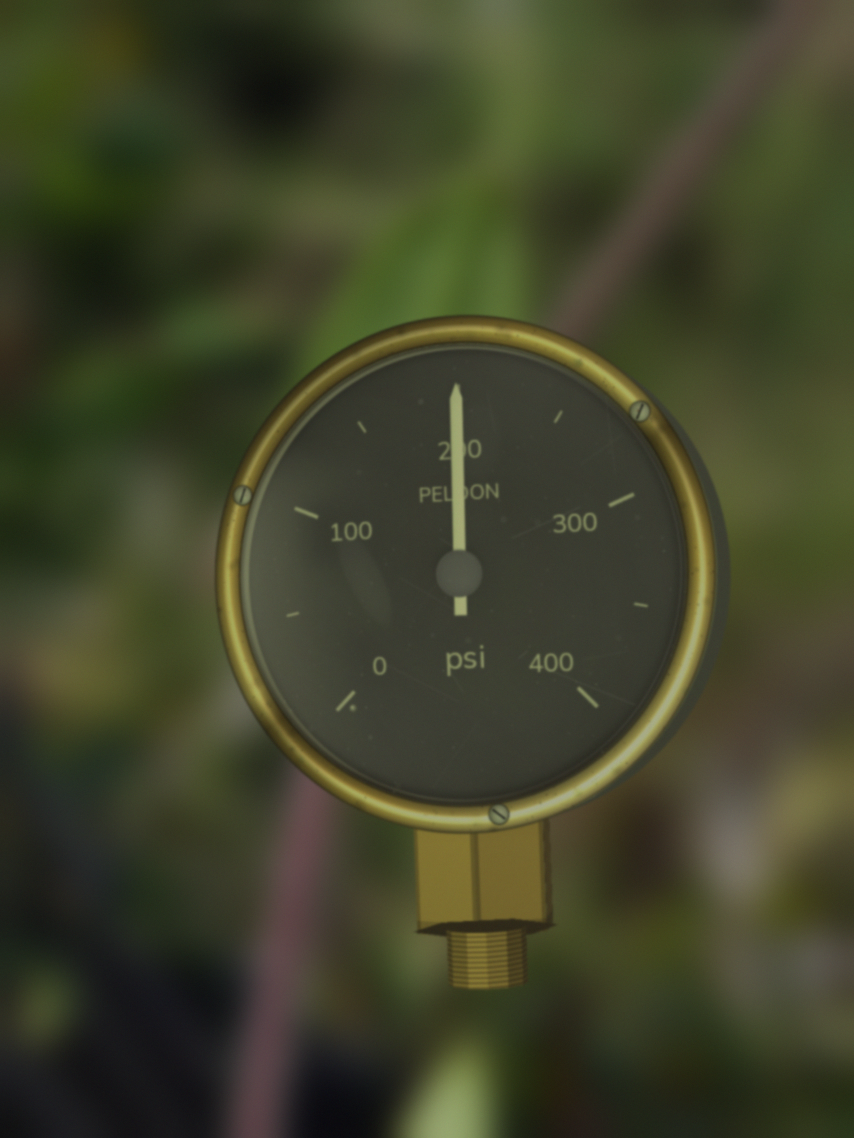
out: 200 psi
